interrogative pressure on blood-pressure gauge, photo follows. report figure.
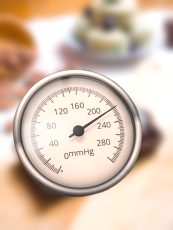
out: 220 mmHg
